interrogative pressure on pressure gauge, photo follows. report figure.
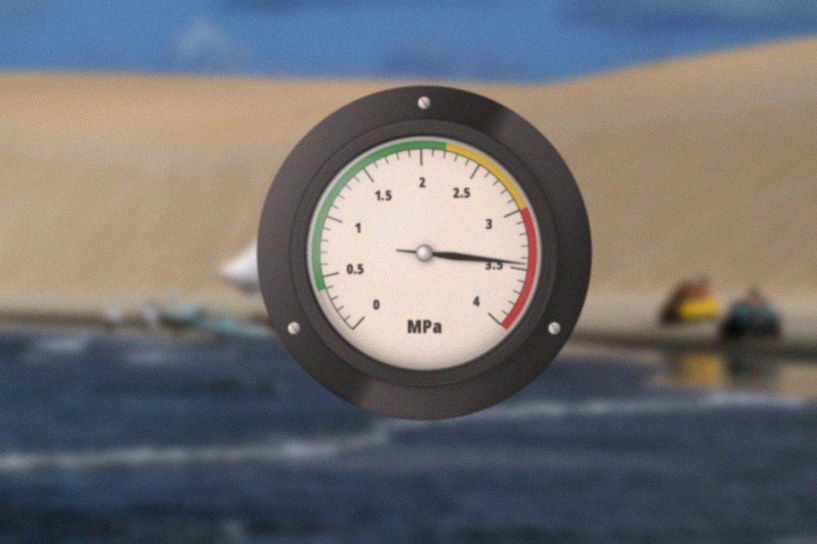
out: 3.45 MPa
